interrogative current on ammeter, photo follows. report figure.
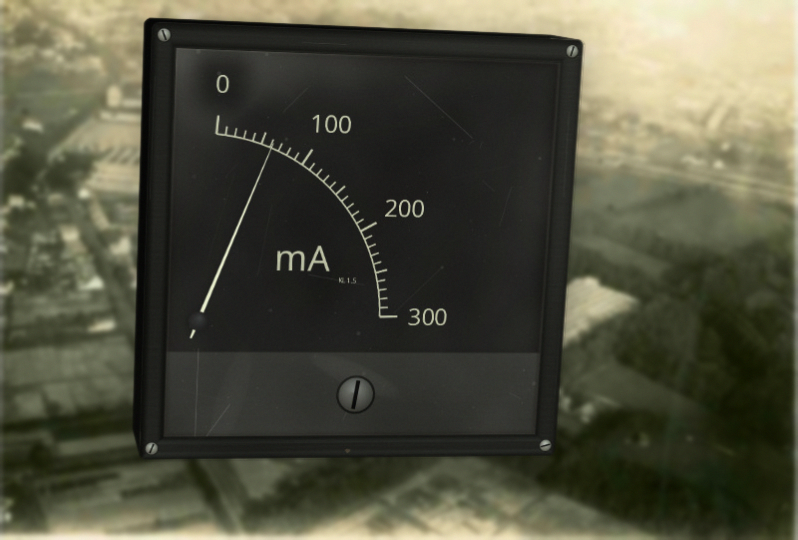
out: 60 mA
